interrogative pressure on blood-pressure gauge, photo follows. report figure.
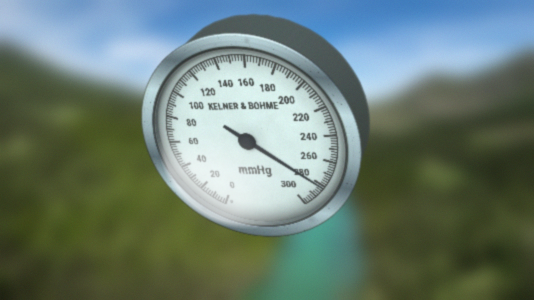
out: 280 mmHg
